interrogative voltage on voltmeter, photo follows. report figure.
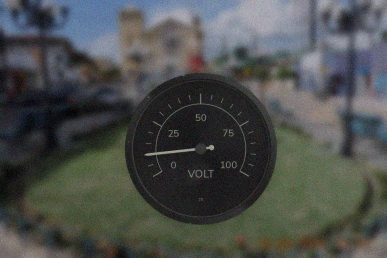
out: 10 V
